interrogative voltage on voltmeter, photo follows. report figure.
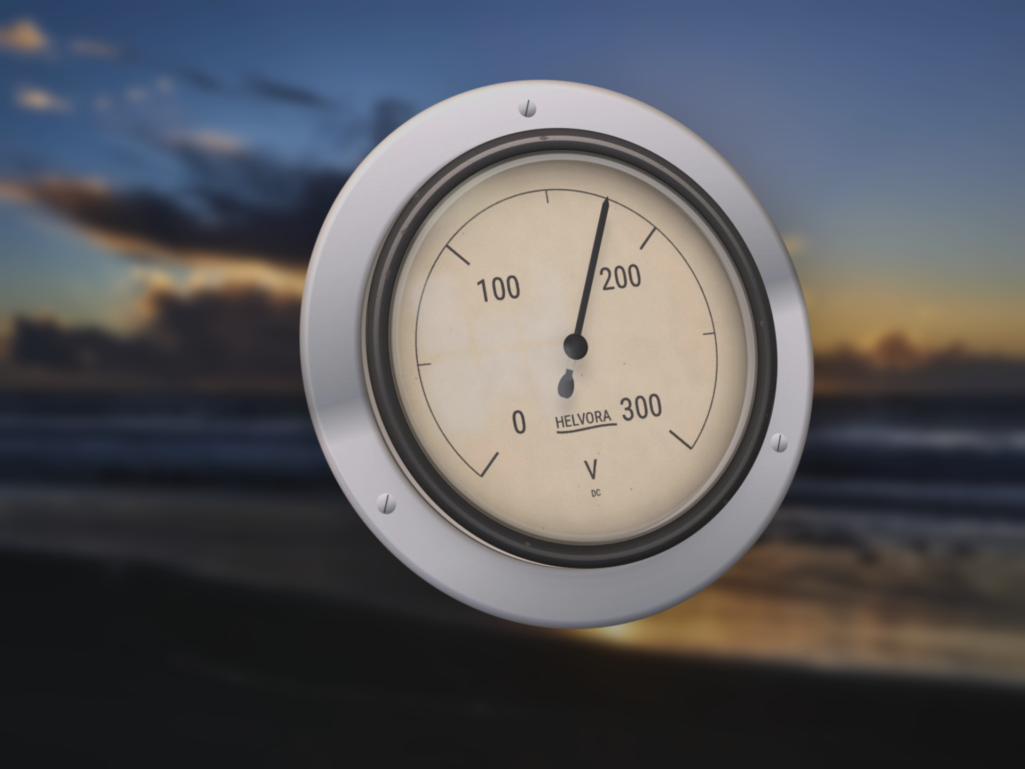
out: 175 V
